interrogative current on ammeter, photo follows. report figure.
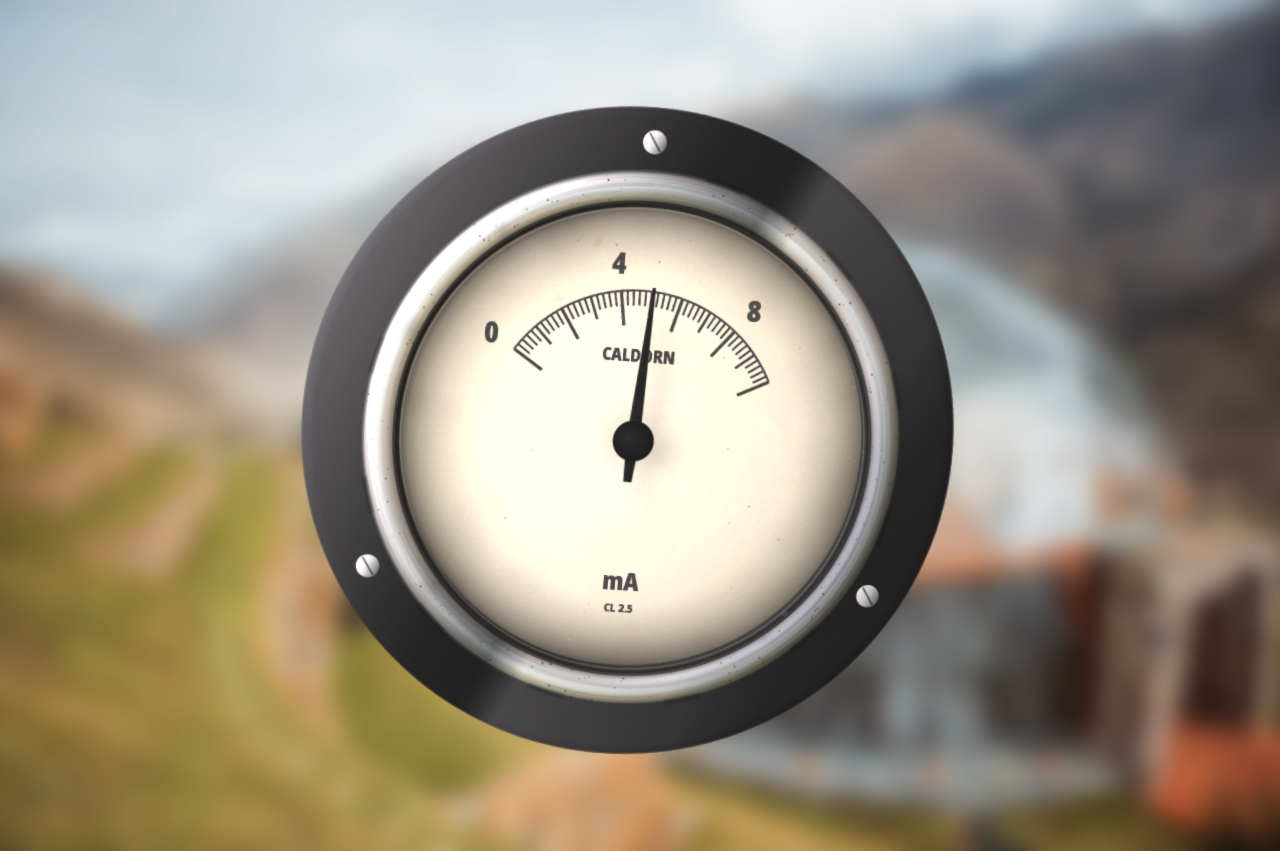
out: 5 mA
